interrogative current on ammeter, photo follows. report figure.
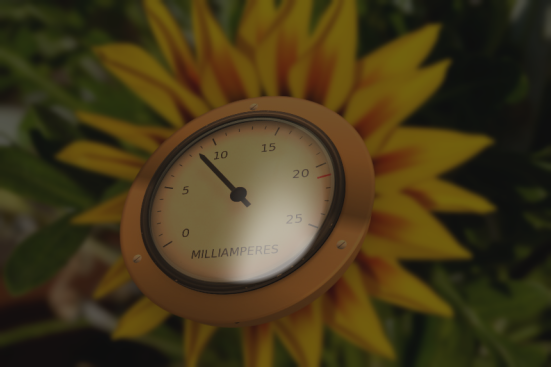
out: 8.5 mA
